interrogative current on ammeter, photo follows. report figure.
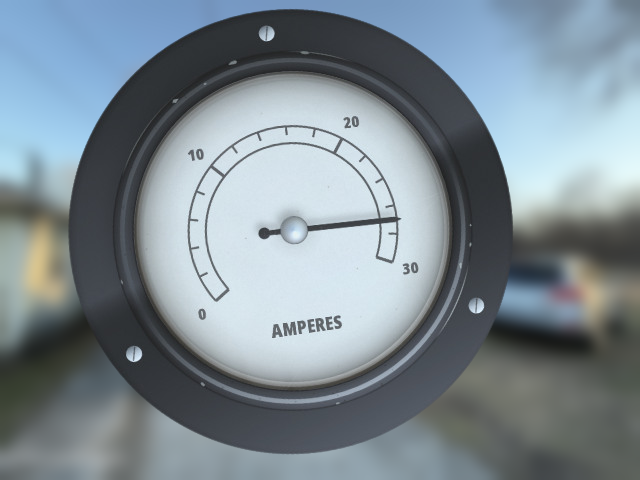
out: 27 A
